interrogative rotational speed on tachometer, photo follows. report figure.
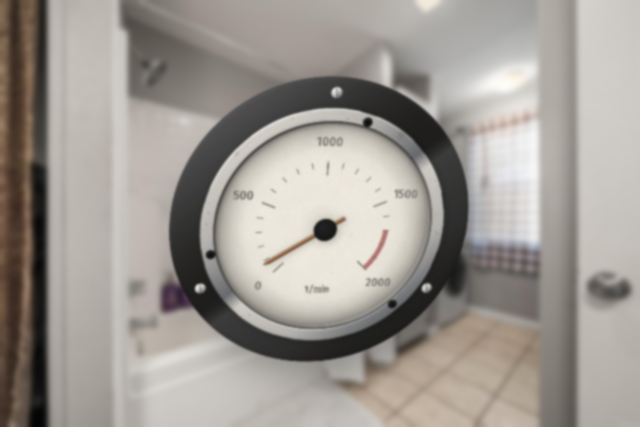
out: 100 rpm
